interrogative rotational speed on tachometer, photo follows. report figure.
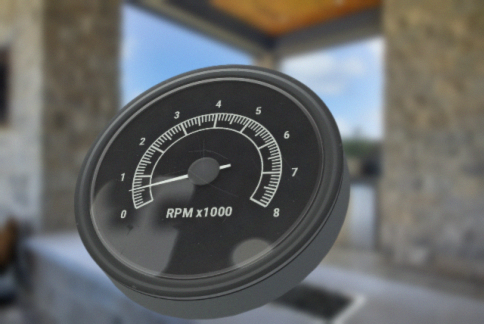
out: 500 rpm
